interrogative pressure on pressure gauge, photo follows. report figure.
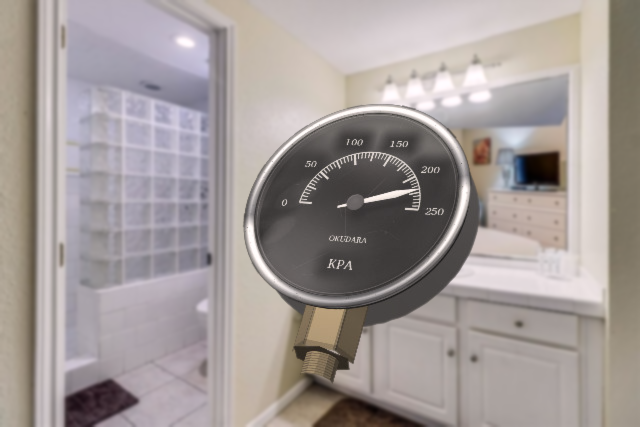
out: 225 kPa
